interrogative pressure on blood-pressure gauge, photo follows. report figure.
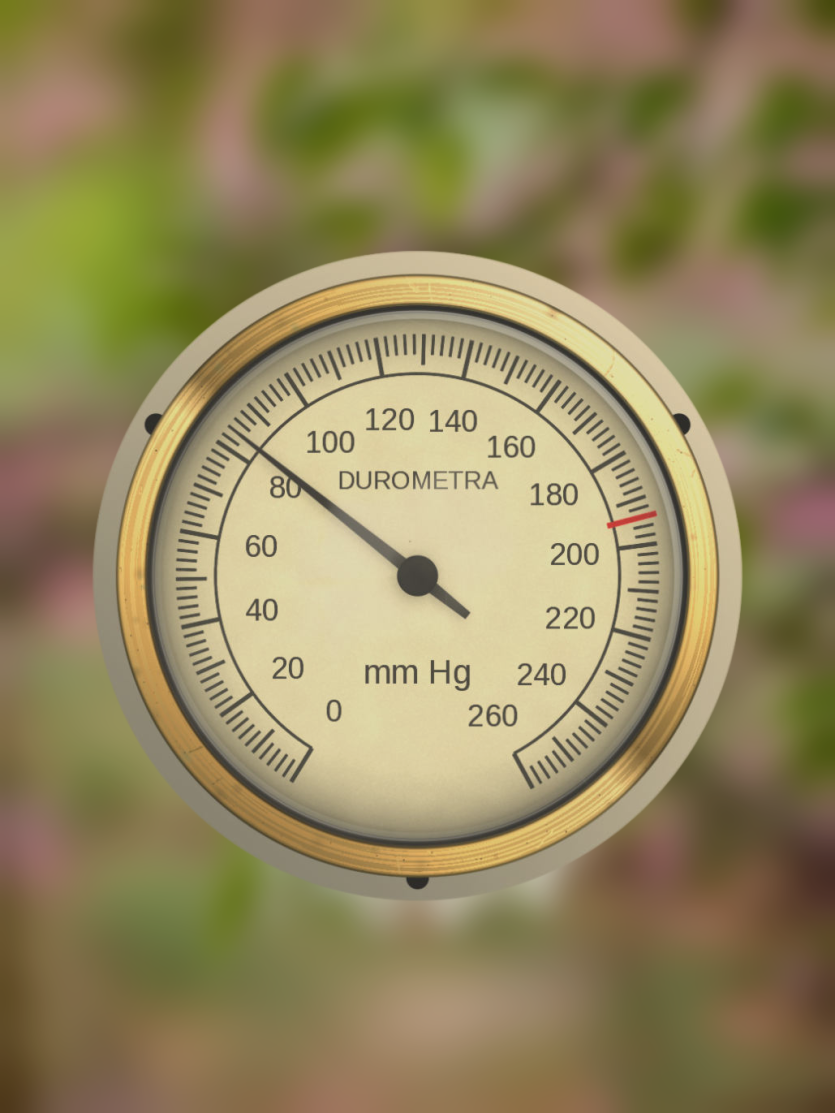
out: 84 mmHg
